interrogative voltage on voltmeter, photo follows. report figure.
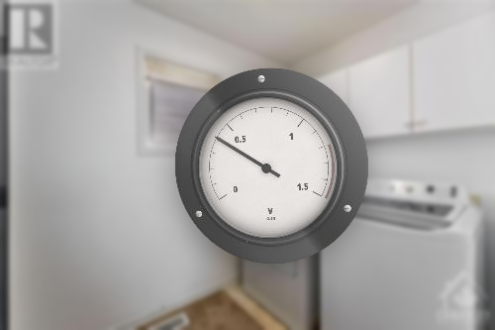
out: 0.4 V
